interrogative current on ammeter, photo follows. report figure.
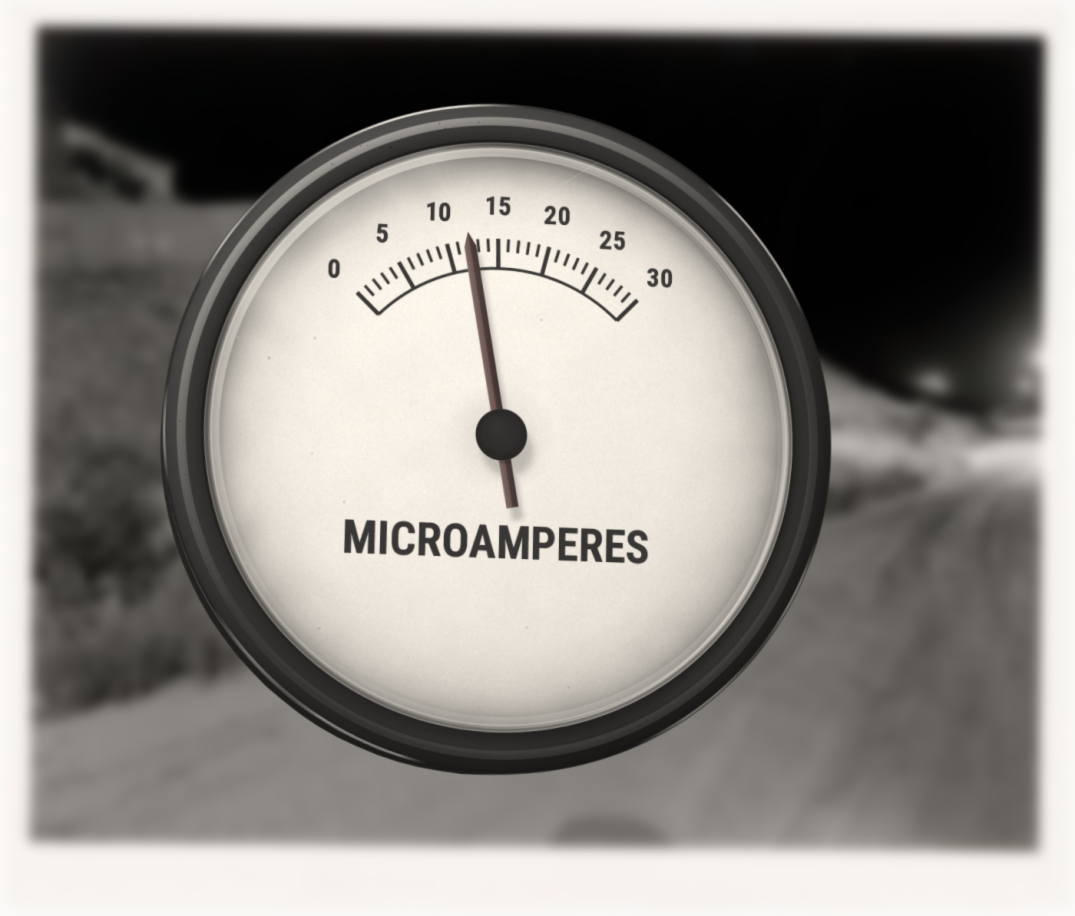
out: 12 µA
